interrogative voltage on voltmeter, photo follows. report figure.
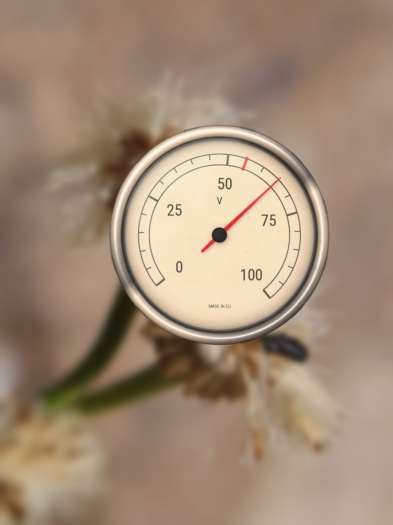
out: 65 V
